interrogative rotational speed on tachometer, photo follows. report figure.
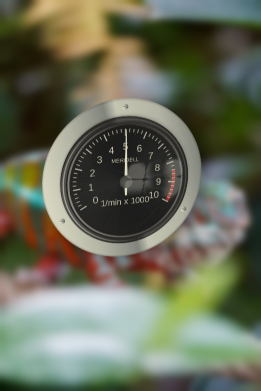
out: 5000 rpm
